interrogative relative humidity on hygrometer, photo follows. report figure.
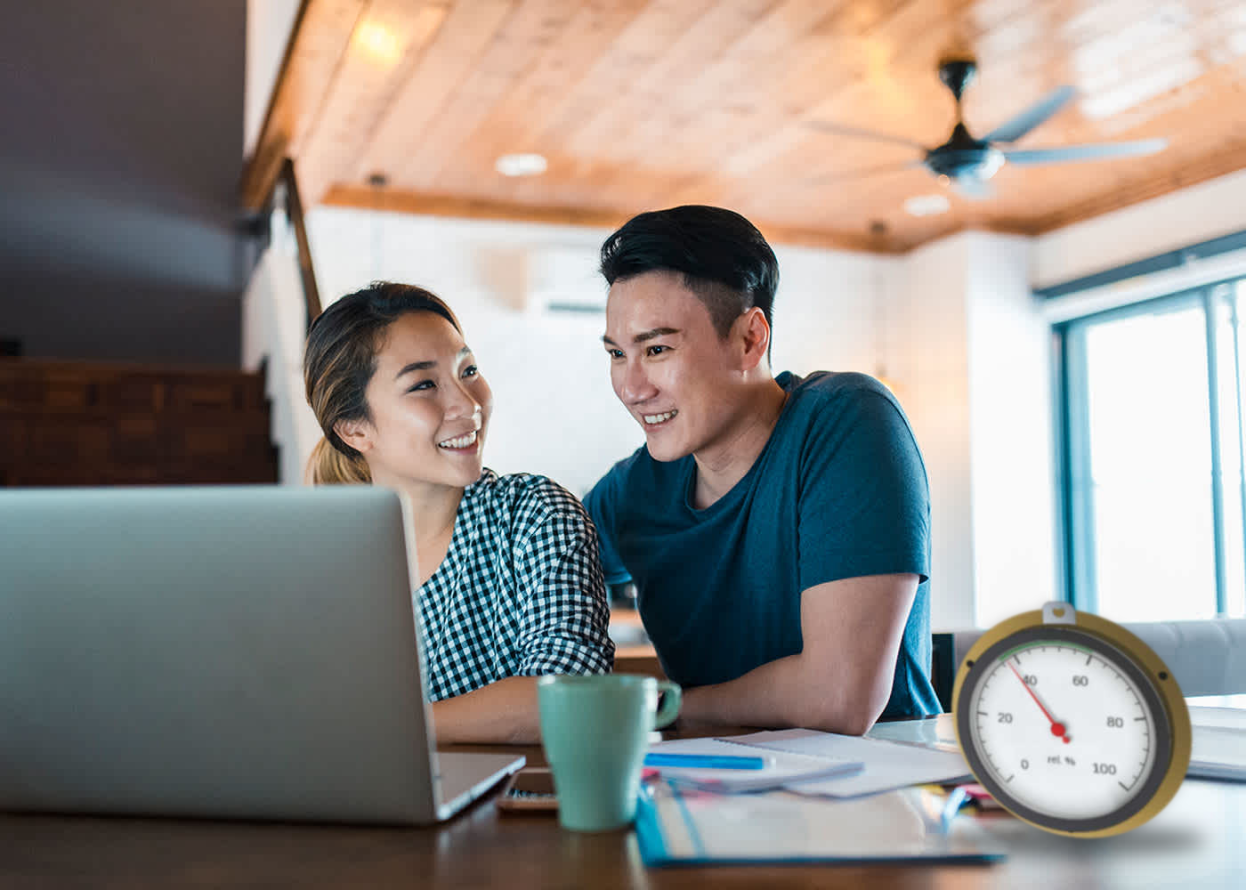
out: 38 %
